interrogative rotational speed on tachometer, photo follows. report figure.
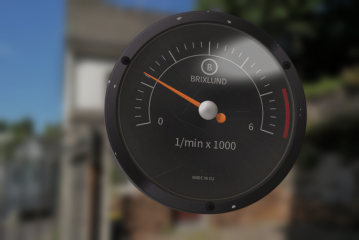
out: 1200 rpm
